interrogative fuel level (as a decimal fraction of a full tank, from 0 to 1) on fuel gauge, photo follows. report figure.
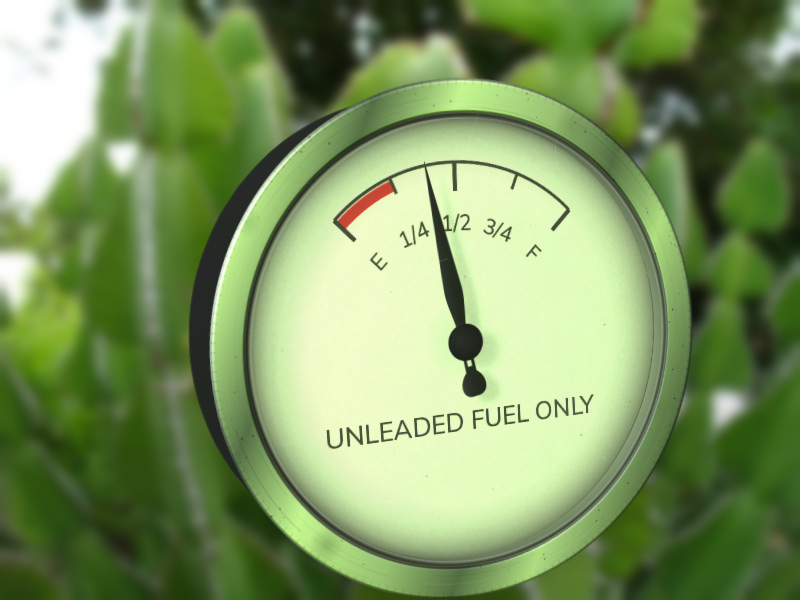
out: 0.375
